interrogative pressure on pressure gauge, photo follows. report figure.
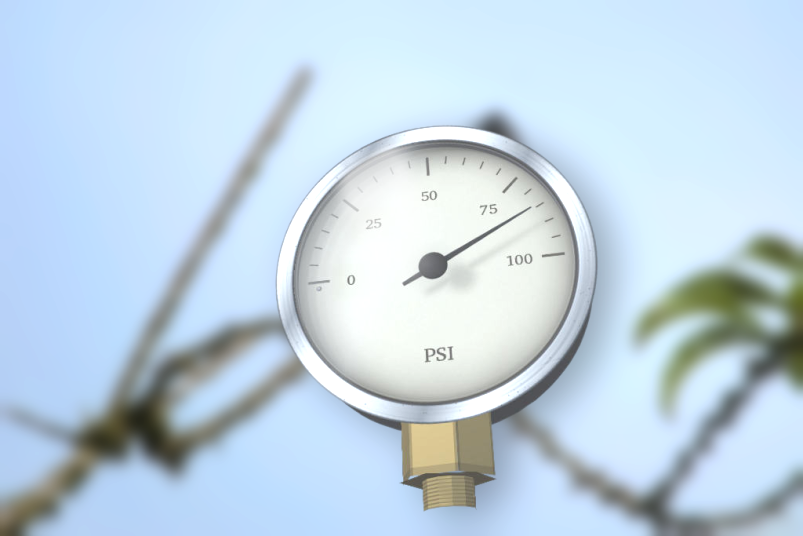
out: 85 psi
